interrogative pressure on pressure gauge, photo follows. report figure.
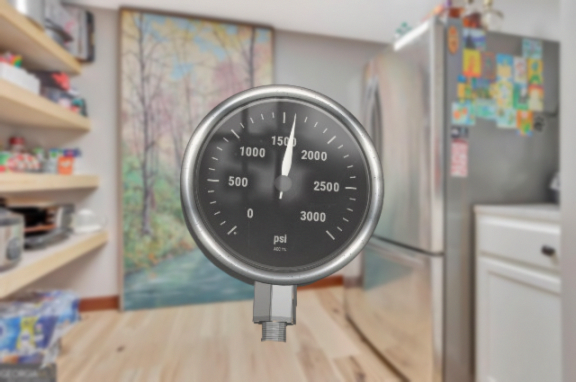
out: 1600 psi
